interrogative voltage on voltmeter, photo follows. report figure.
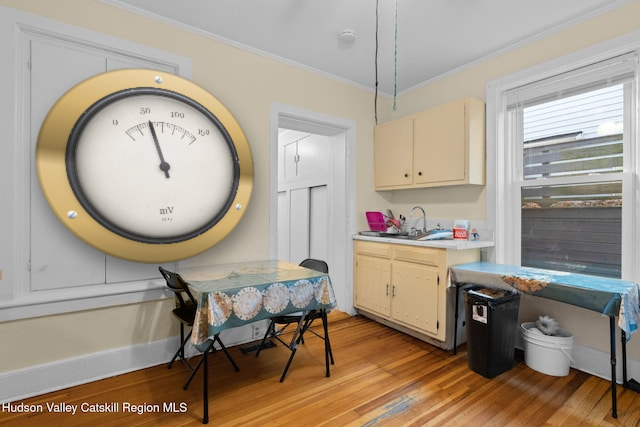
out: 50 mV
